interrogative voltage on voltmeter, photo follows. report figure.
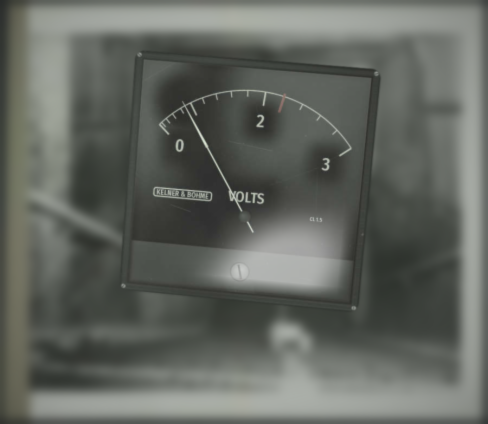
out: 0.9 V
